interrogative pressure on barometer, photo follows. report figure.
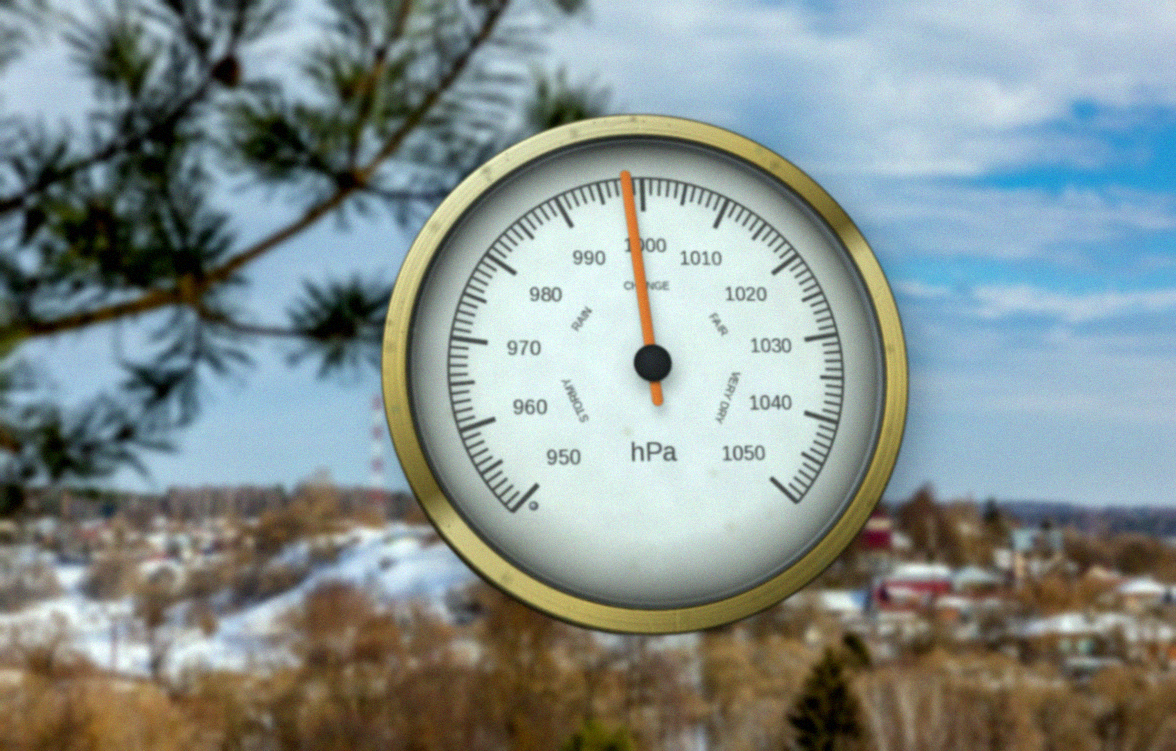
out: 998 hPa
